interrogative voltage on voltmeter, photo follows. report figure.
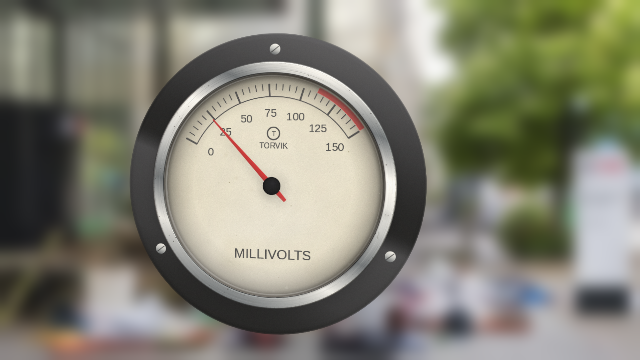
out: 25 mV
